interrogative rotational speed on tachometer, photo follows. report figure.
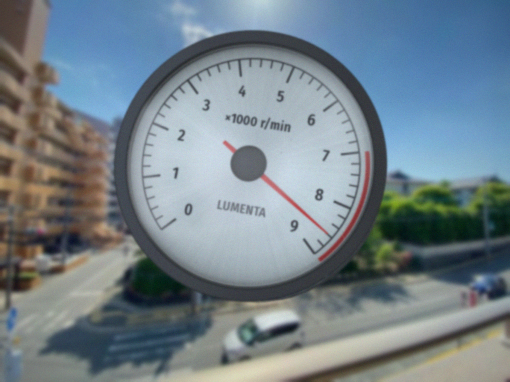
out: 8600 rpm
